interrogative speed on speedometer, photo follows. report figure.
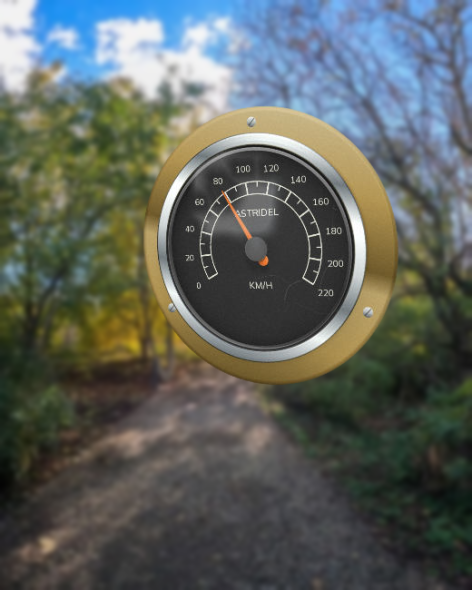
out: 80 km/h
